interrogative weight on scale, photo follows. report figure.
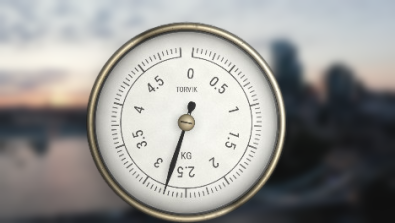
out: 2.75 kg
